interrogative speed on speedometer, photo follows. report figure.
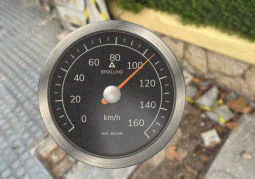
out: 105 km/h
